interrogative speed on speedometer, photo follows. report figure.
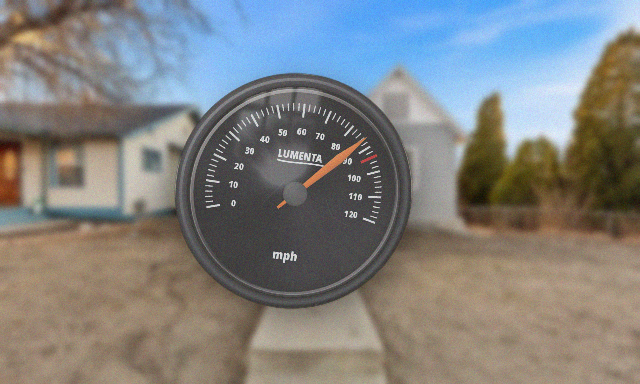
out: 86 mph
